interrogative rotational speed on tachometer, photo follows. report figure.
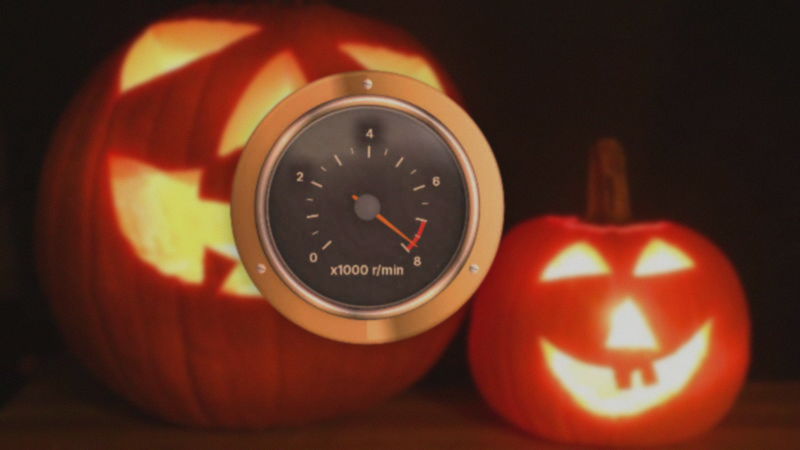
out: 7750 rpm
